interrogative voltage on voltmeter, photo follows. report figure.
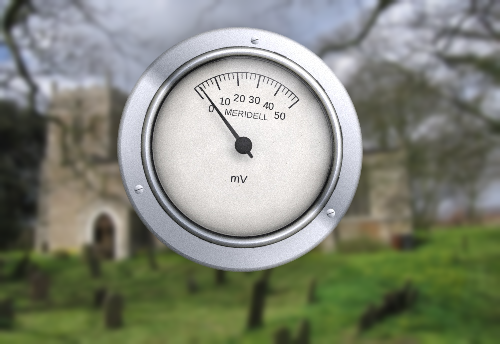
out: 2 mV
